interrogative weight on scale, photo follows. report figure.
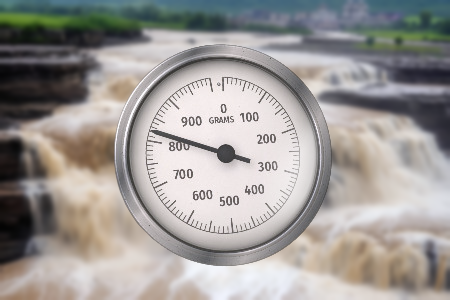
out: 820 g
